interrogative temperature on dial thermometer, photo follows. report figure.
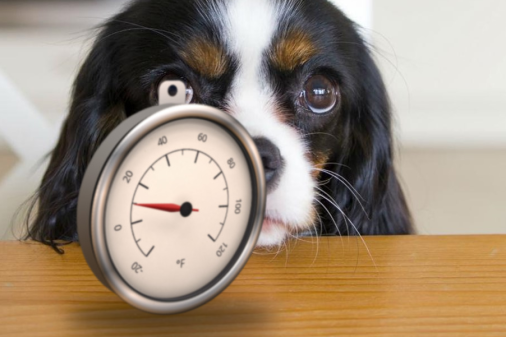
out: 10 °F
